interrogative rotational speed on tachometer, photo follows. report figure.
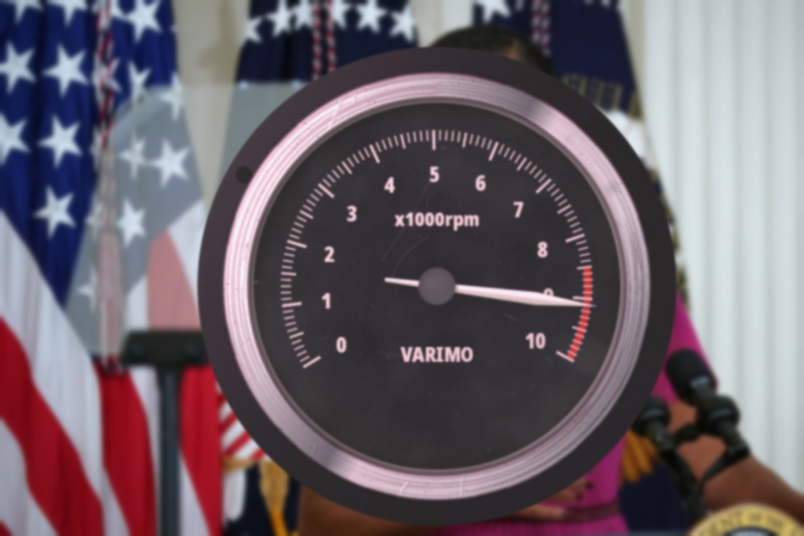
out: 9100 rpm
